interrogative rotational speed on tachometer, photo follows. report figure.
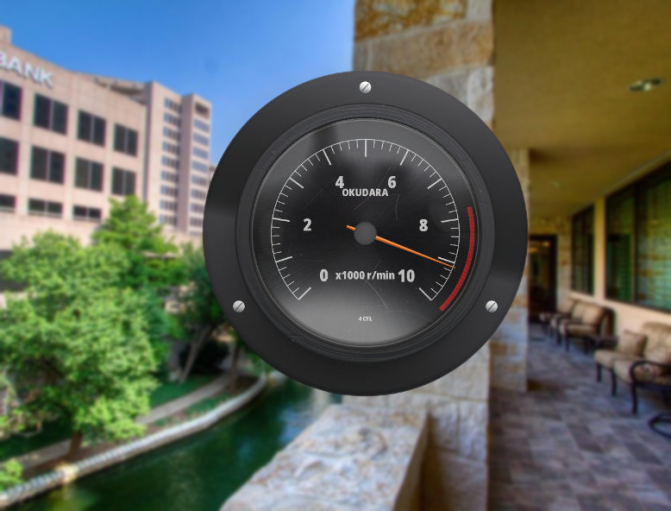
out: 9100 rpm
